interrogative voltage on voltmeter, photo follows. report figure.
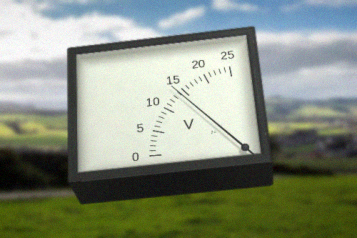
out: 14 V
